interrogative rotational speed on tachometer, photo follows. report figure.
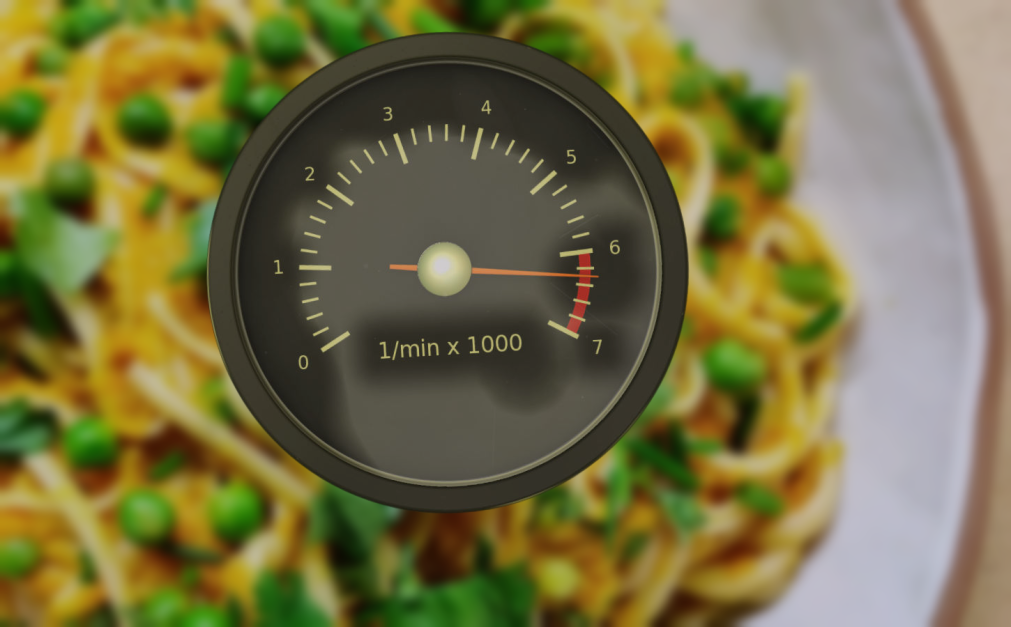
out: 6300 rpm
